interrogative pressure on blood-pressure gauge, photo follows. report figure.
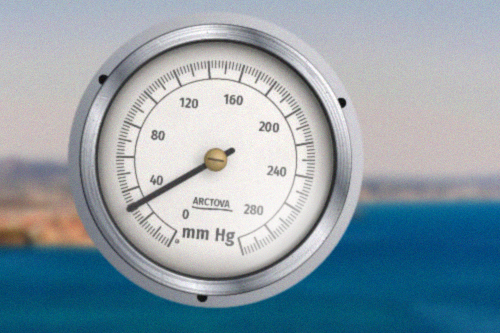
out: 30 mmHg
